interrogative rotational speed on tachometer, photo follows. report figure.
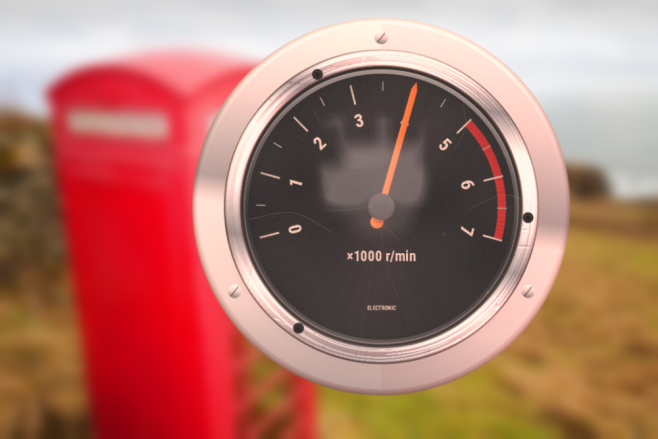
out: 4000 rpm
